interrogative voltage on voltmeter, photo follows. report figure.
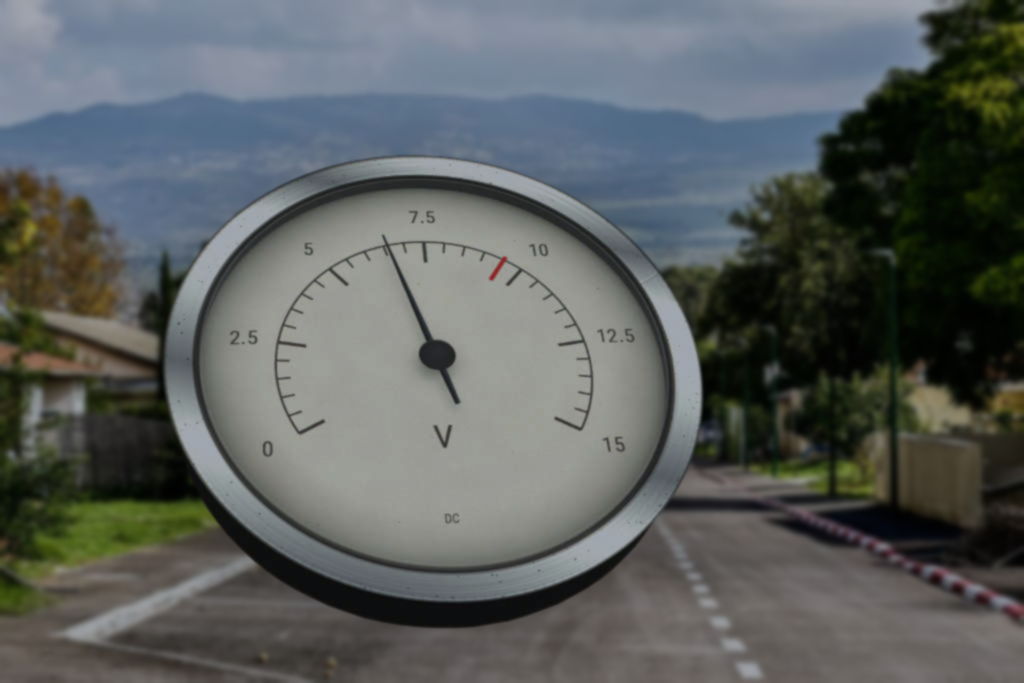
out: 6.5 V
